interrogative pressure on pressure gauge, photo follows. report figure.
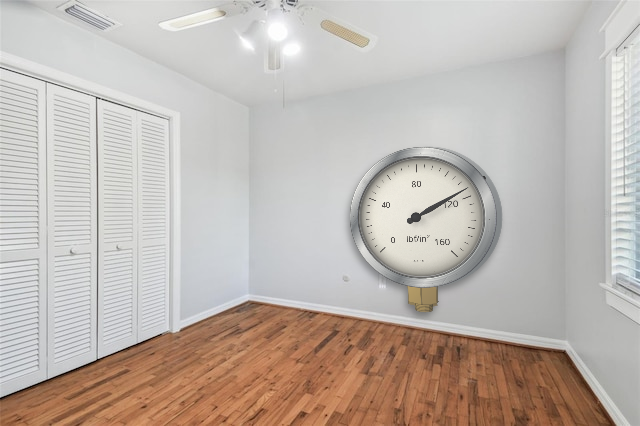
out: 115 psi
